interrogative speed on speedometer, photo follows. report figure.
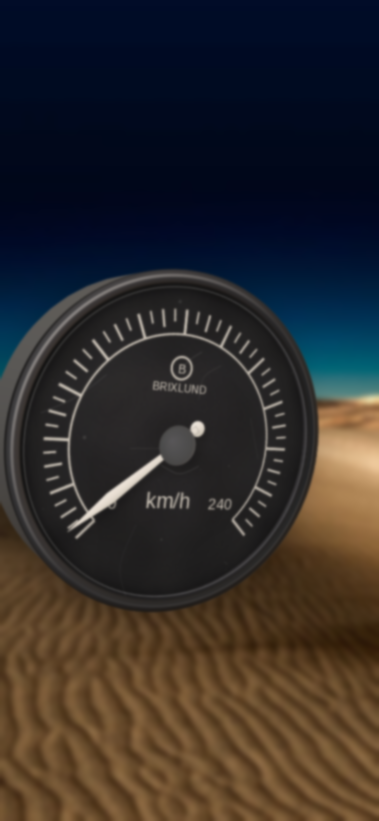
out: 5 km/h
